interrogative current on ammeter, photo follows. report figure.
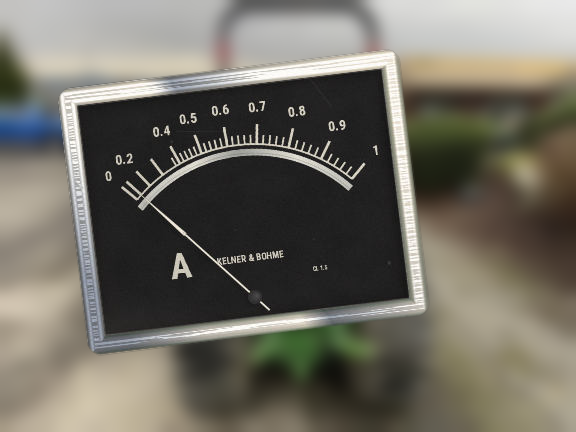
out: 0.1 A
